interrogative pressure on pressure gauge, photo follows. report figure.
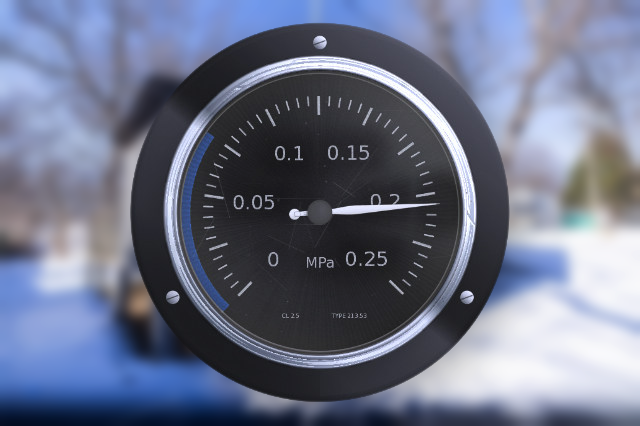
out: 0.205 MPa
